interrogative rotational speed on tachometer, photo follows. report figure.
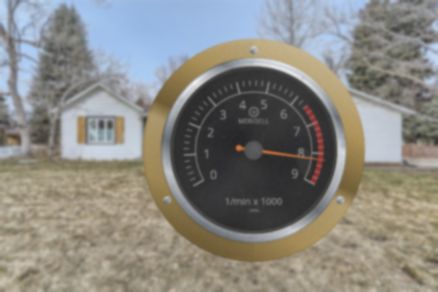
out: 8200 rpm
